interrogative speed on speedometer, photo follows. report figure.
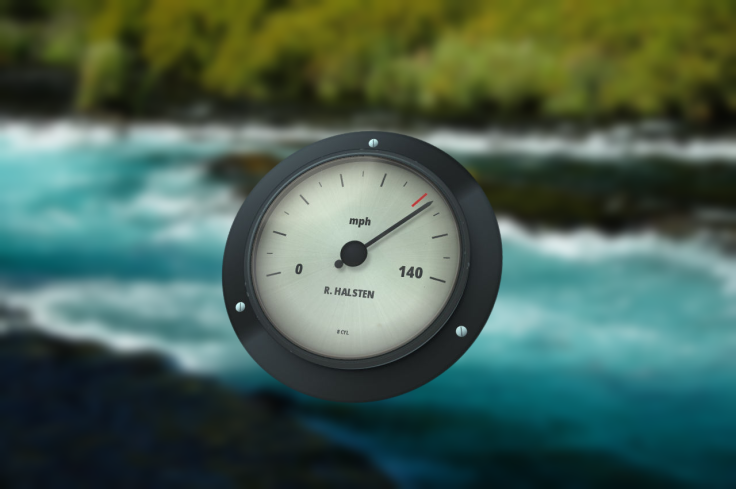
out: 105 mph
